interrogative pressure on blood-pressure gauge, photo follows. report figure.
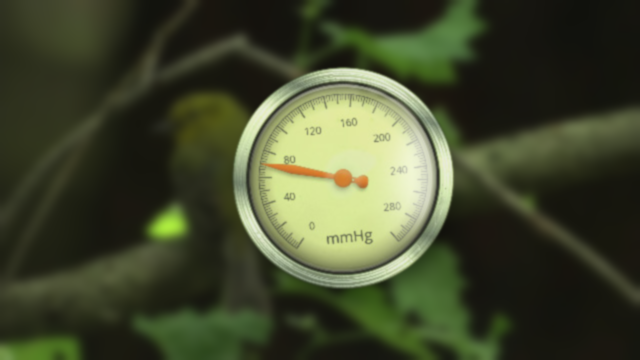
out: 70 mmHg
